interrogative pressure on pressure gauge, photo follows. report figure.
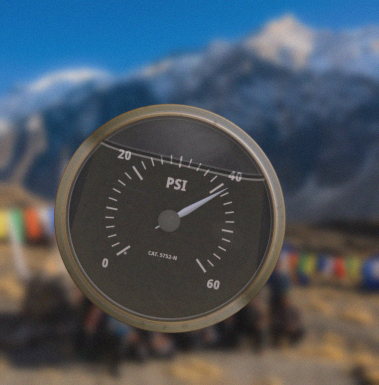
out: 41 psi
